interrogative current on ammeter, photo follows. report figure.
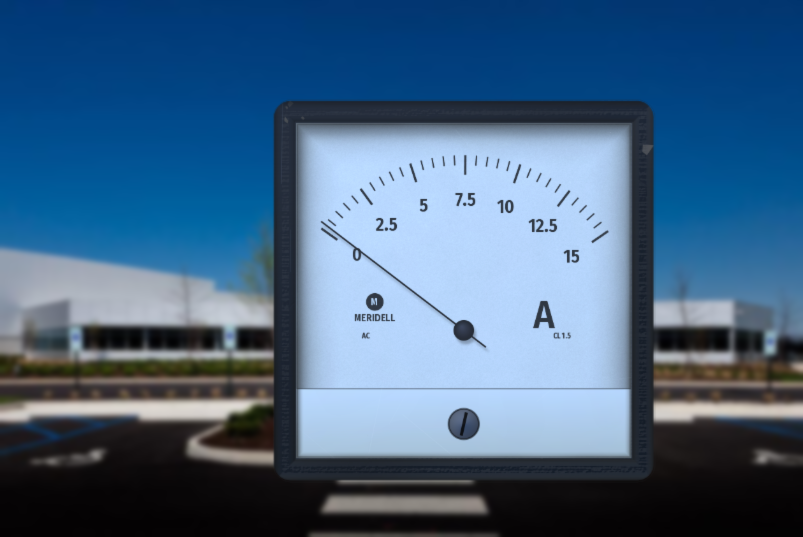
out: 0.25 A
